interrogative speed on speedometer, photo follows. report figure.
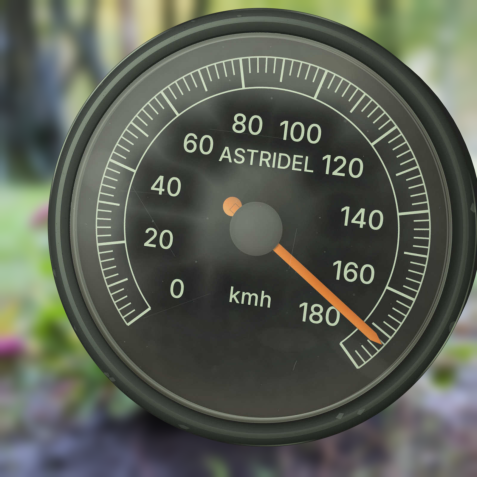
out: 172 km/h
